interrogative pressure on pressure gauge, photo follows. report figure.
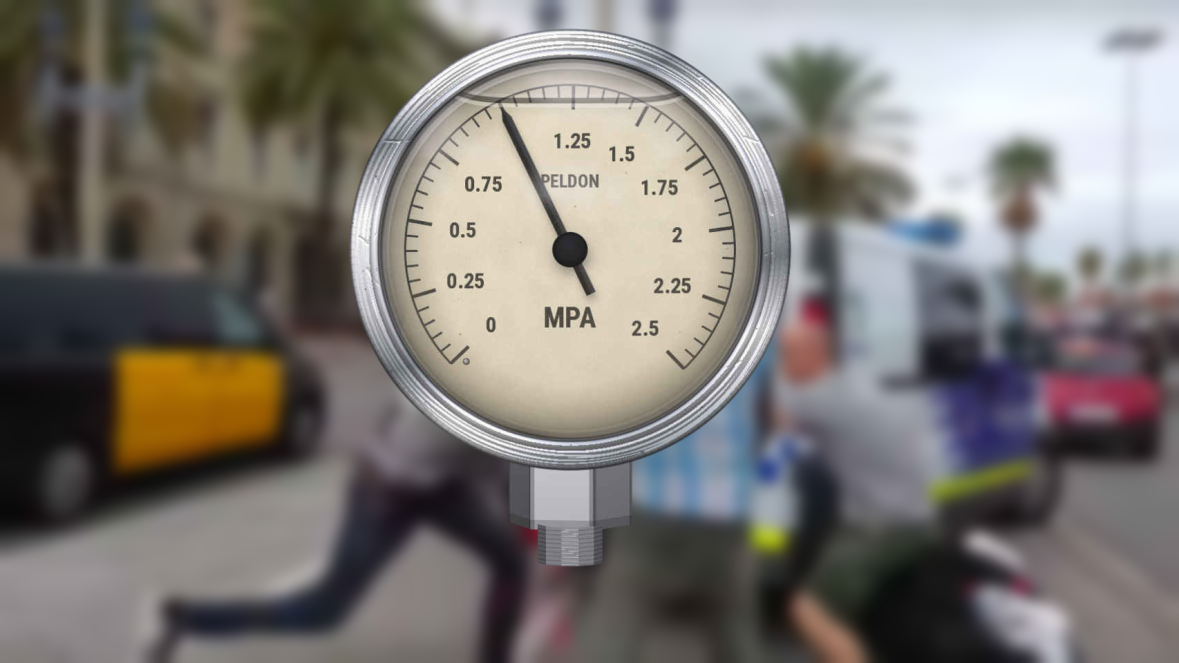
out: 1 MPa
